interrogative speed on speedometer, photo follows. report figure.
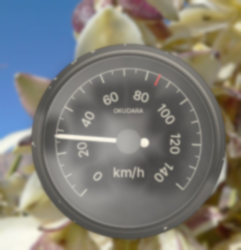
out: 27.5 km/h
